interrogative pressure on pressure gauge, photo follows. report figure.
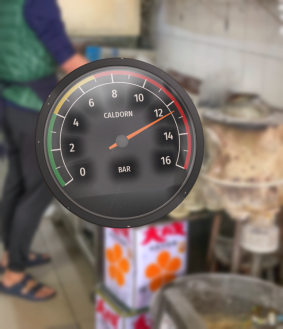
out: 12.5 bar
